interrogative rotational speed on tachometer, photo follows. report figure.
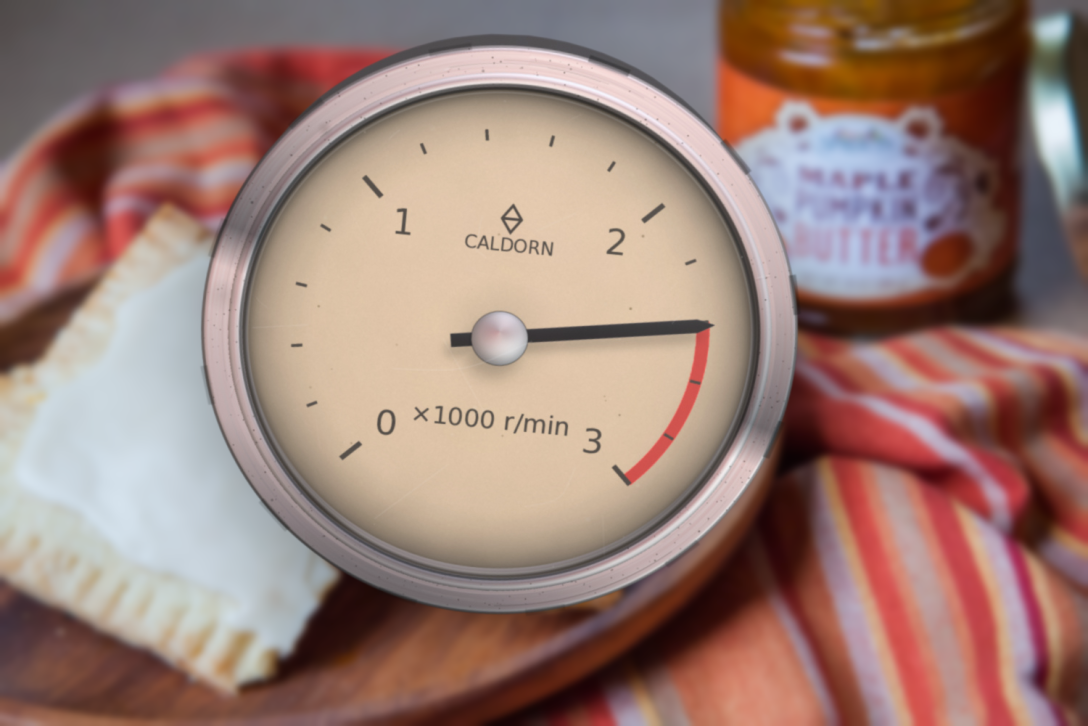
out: 2400 rpm
